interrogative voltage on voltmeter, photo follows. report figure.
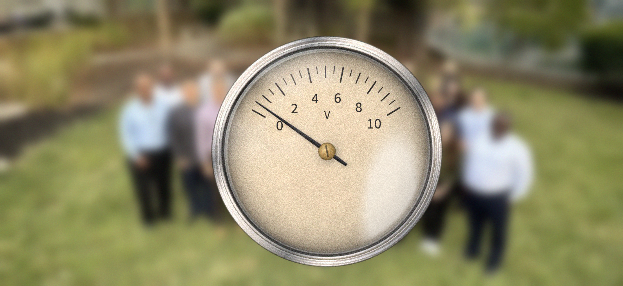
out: 0.5 V
